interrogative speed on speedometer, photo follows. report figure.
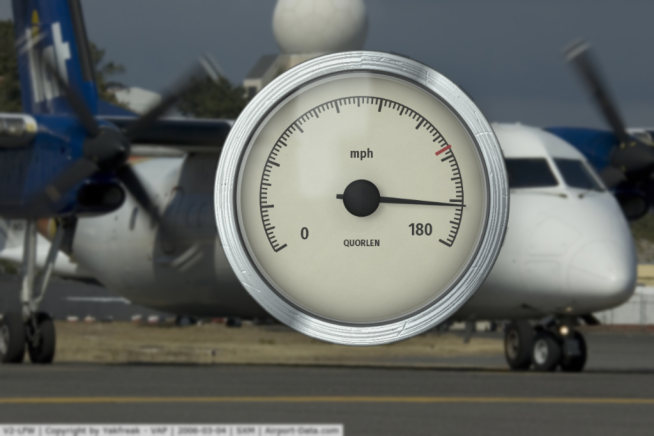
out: 162 mph
